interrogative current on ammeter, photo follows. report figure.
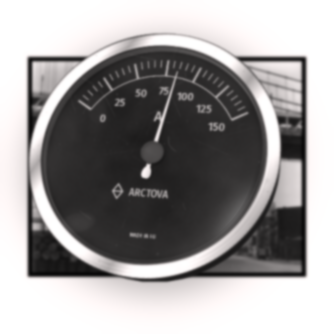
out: 85 A
